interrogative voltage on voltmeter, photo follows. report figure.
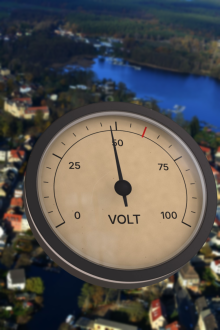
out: 47.5 V
